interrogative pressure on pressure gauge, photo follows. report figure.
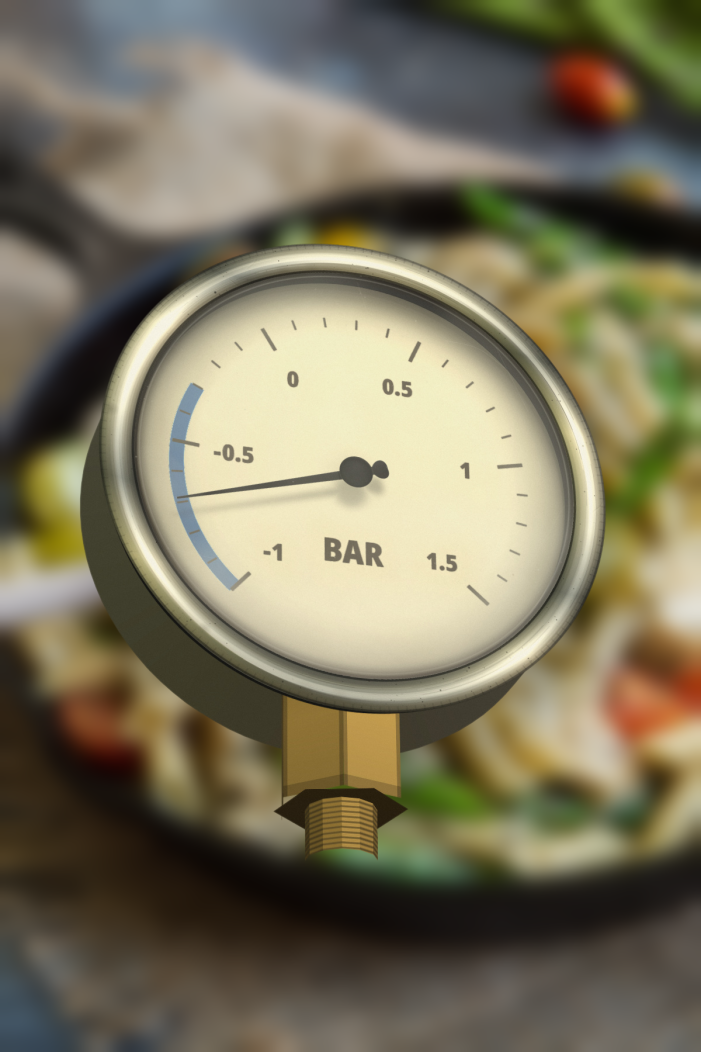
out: -0.7 bar
